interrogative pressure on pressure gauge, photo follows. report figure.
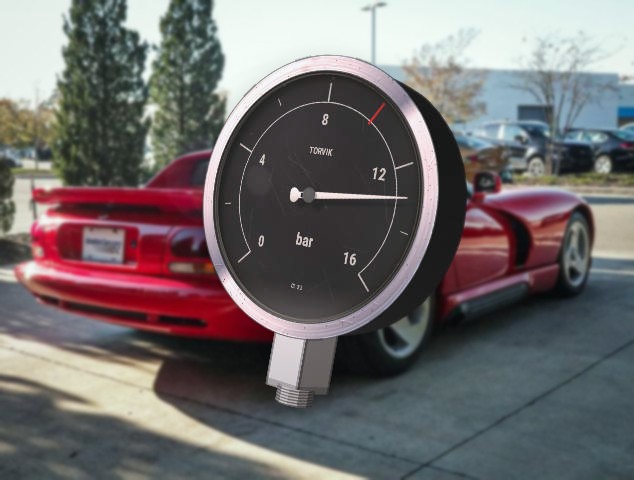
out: 13 bar
